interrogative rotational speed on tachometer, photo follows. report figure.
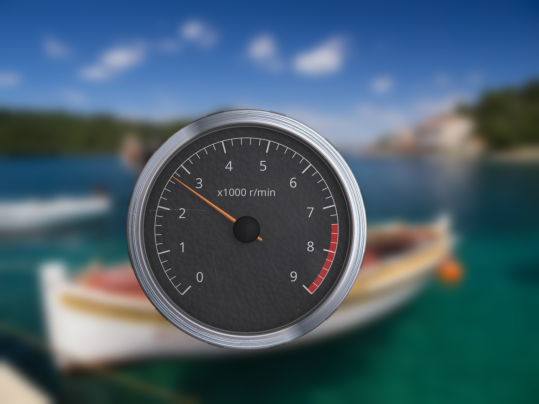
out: 2700 rpm
